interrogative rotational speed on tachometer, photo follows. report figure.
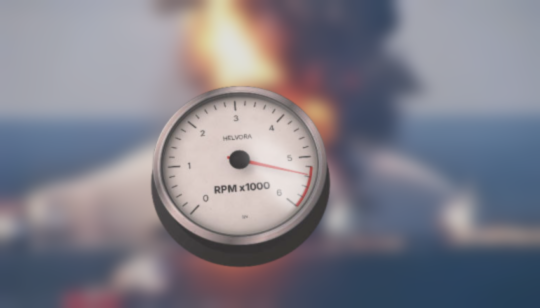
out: 5400 rpm
